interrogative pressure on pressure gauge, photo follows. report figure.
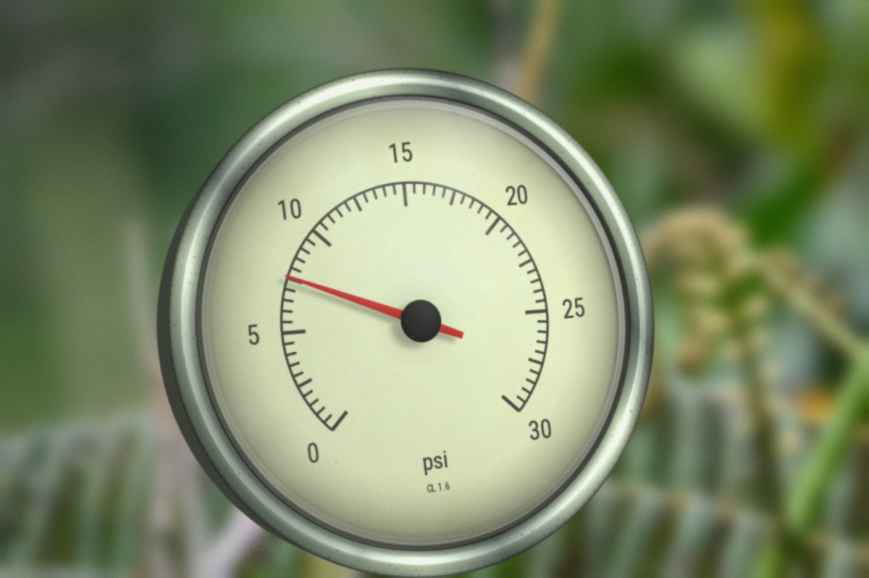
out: 7.5 psi
